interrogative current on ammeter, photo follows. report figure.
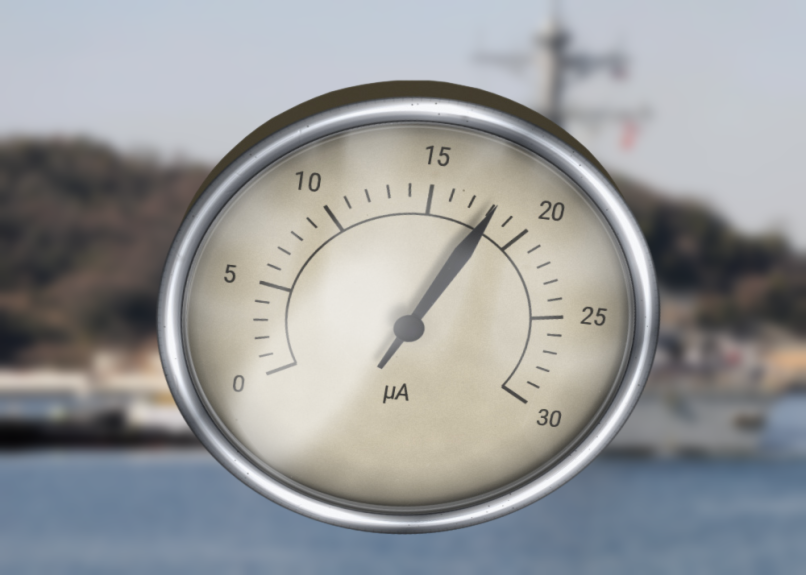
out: 18 µA
